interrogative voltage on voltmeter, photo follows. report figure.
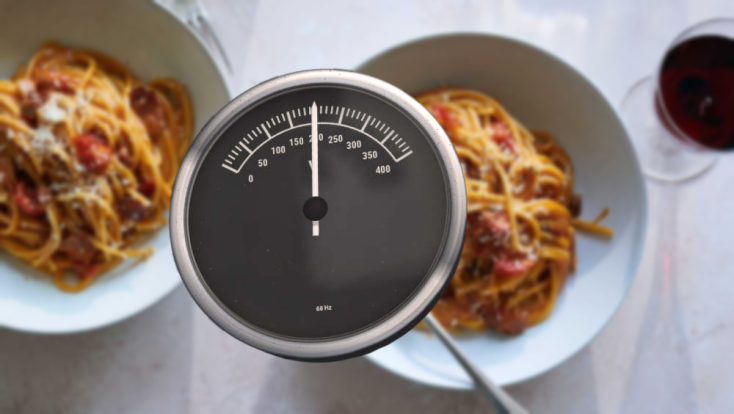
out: 200 V
